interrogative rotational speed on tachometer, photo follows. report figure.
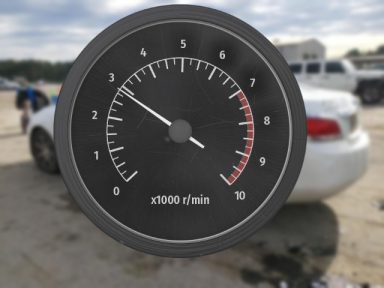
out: 2875 rpm
